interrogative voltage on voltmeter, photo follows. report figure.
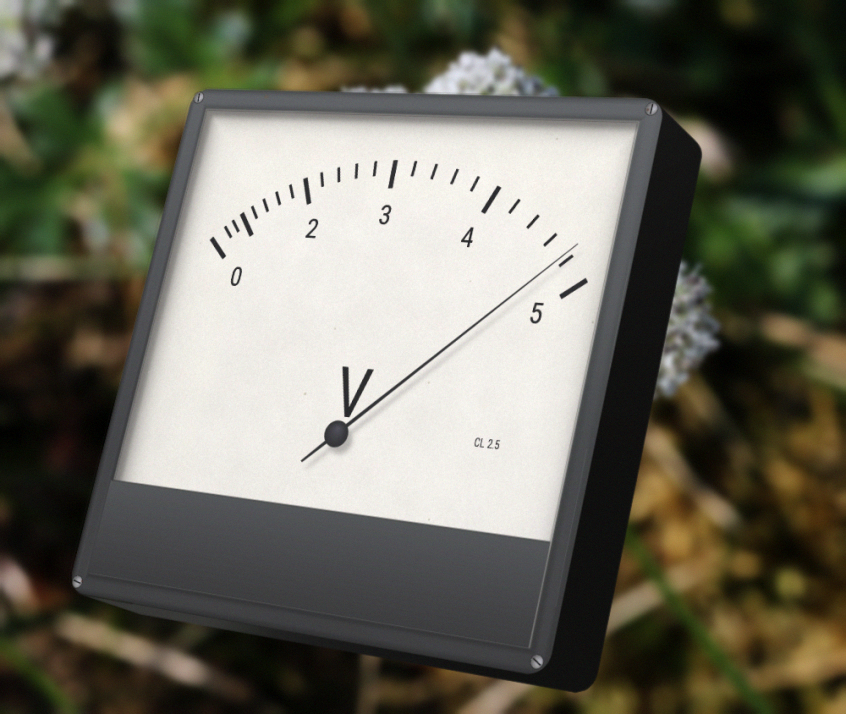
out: 4.8 V
